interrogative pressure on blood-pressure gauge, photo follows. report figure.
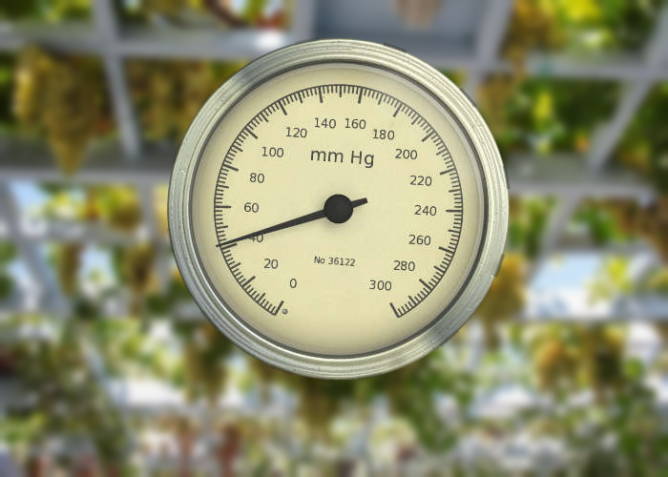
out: 42 mmHg
